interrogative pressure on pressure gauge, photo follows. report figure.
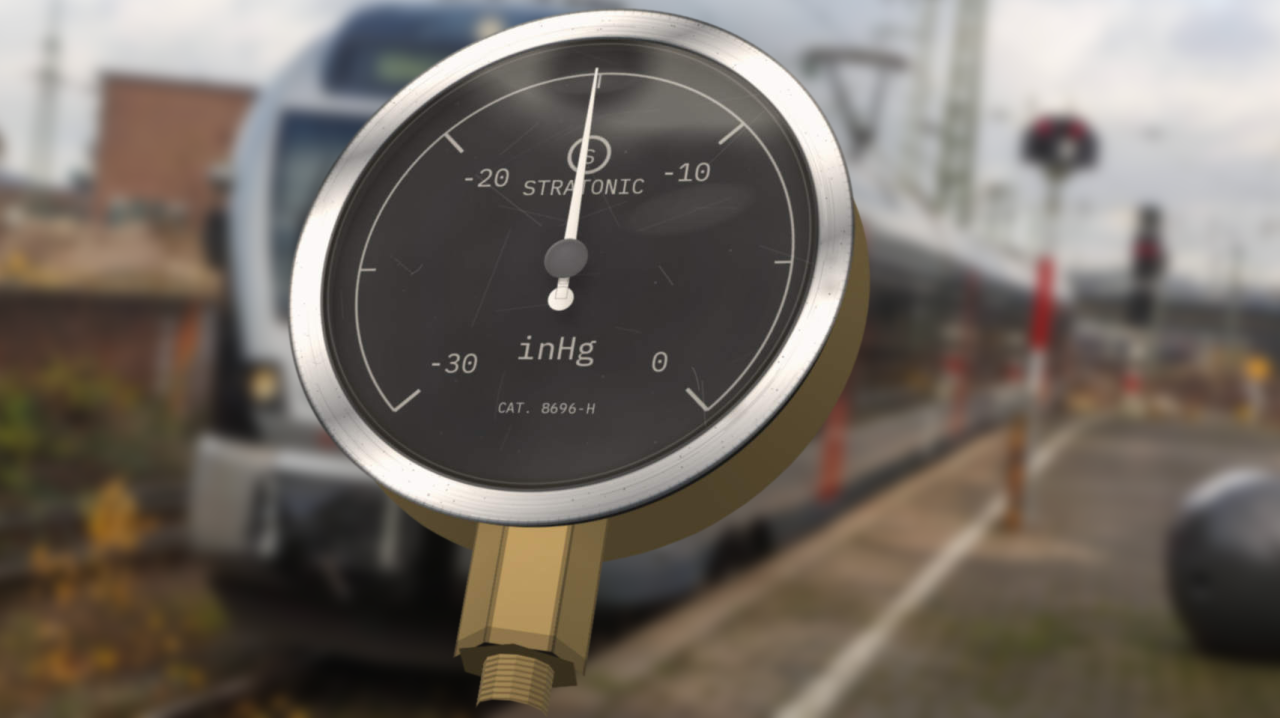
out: -15 inHg
